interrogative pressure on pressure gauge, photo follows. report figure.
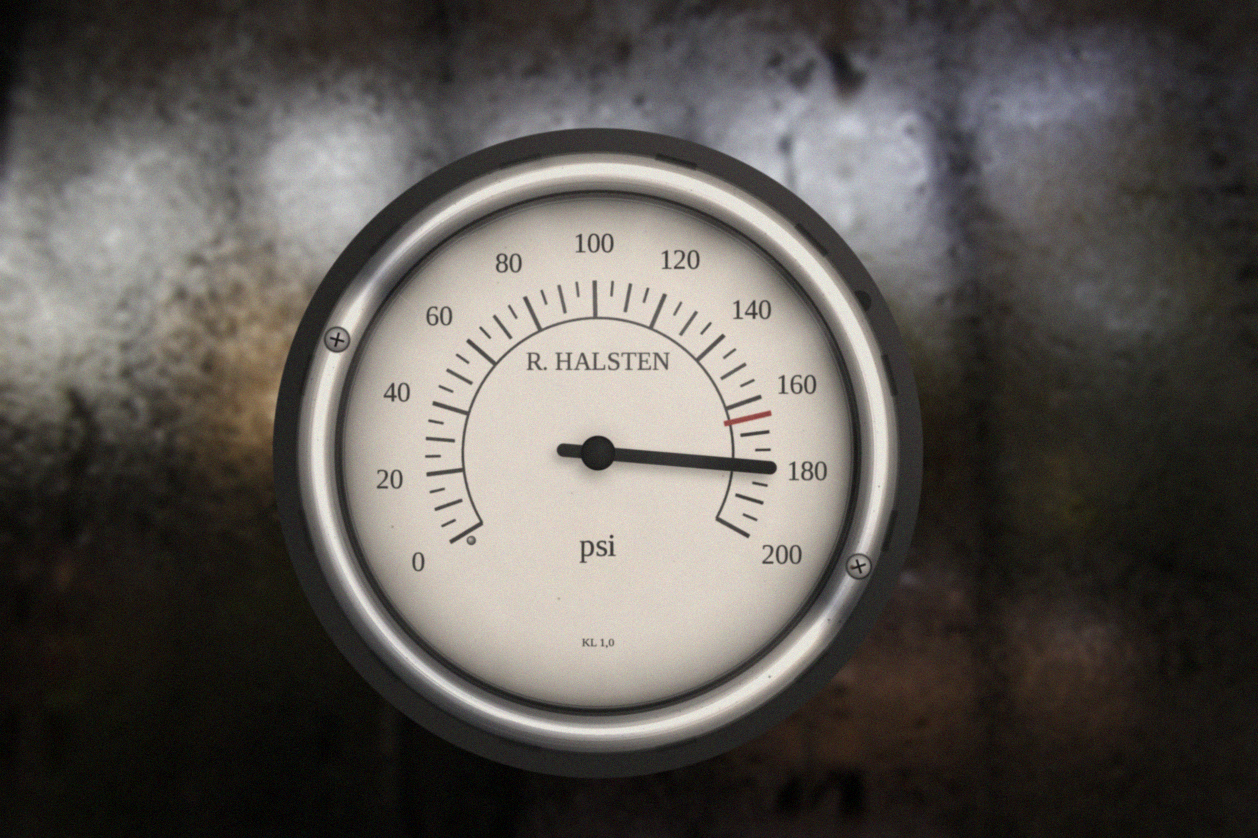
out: 180 psi
